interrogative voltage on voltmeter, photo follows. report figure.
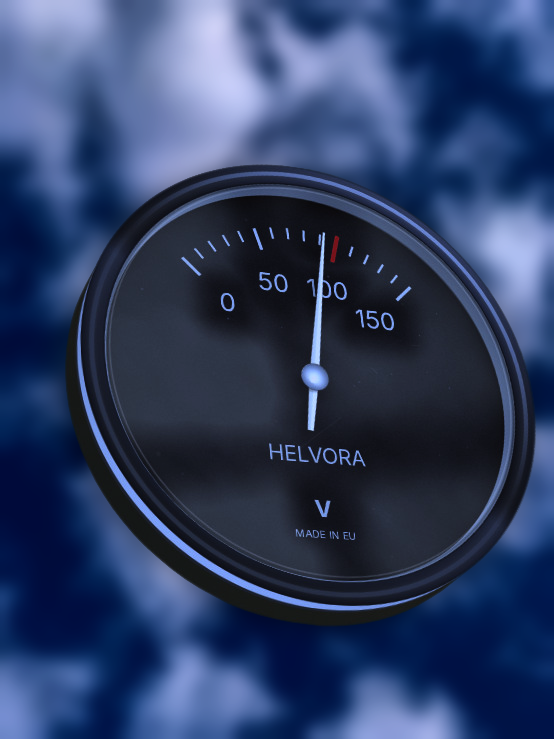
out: 90 V
